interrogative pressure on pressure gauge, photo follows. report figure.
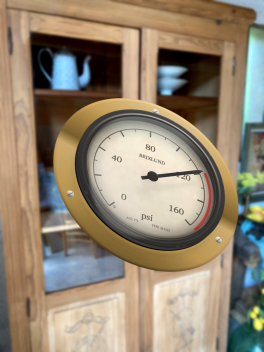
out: 120 psi
